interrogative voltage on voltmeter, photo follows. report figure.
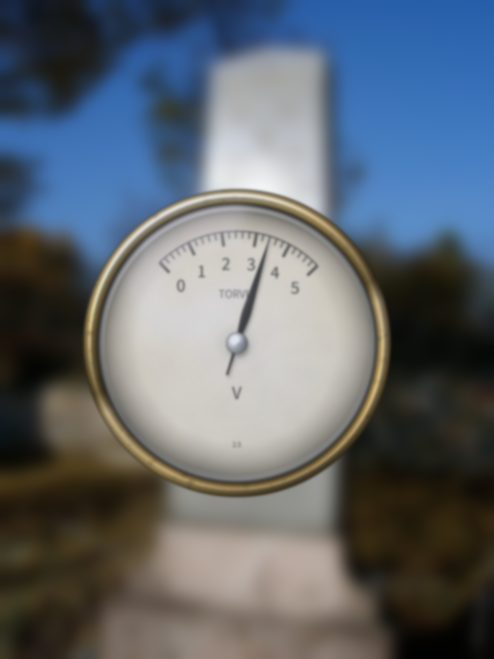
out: 3.4 V
